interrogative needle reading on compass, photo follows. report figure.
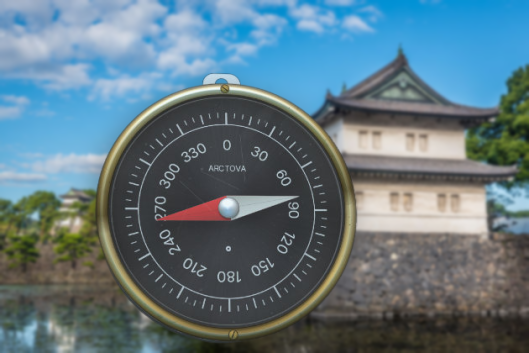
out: 260 °
